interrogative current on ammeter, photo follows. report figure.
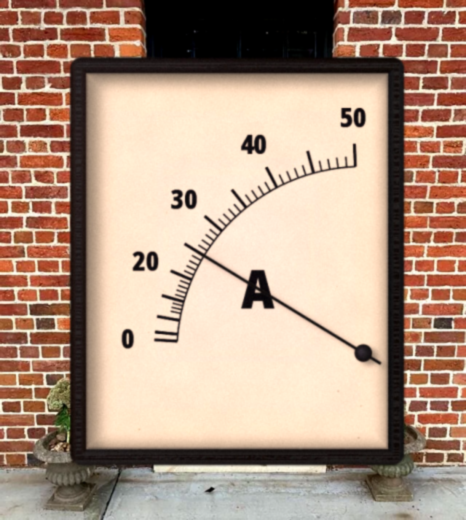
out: 25 A
